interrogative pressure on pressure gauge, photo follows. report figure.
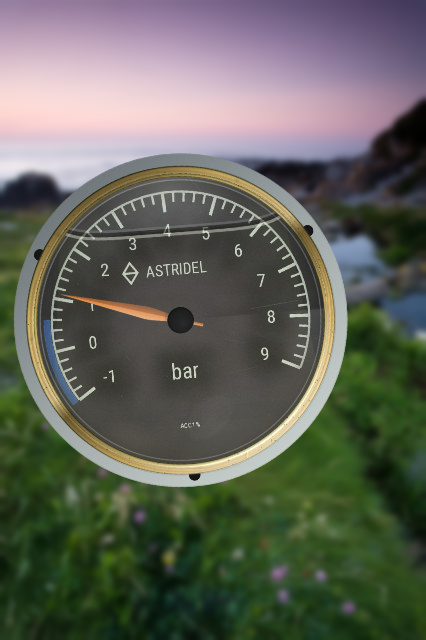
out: 1.1 bar
